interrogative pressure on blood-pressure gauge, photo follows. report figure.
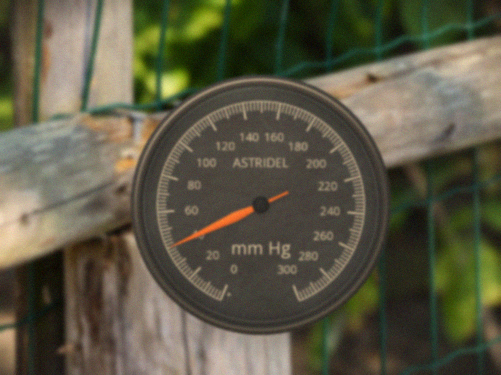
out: 40 mmHg
